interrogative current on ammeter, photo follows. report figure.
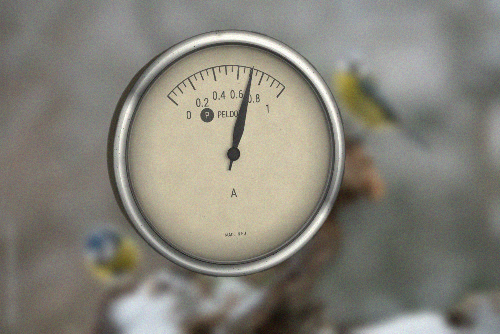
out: 0.7 A
